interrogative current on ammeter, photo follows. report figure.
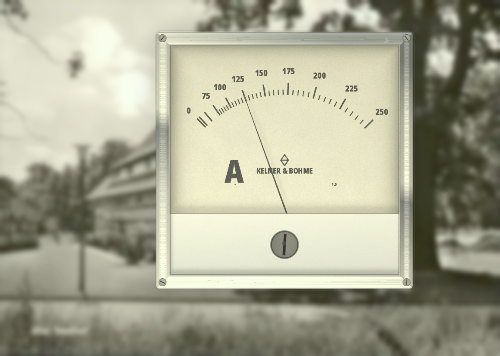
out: 125 A
